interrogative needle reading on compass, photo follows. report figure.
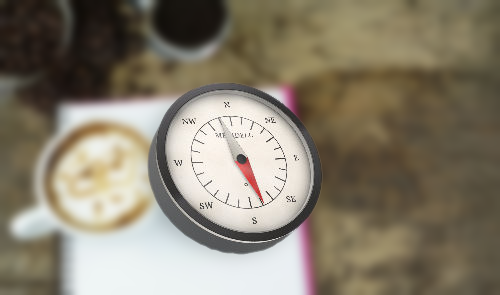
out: 165 °
